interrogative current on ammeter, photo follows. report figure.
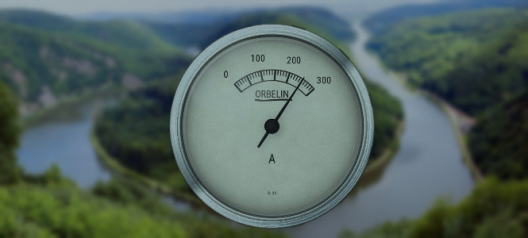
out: 250 A
